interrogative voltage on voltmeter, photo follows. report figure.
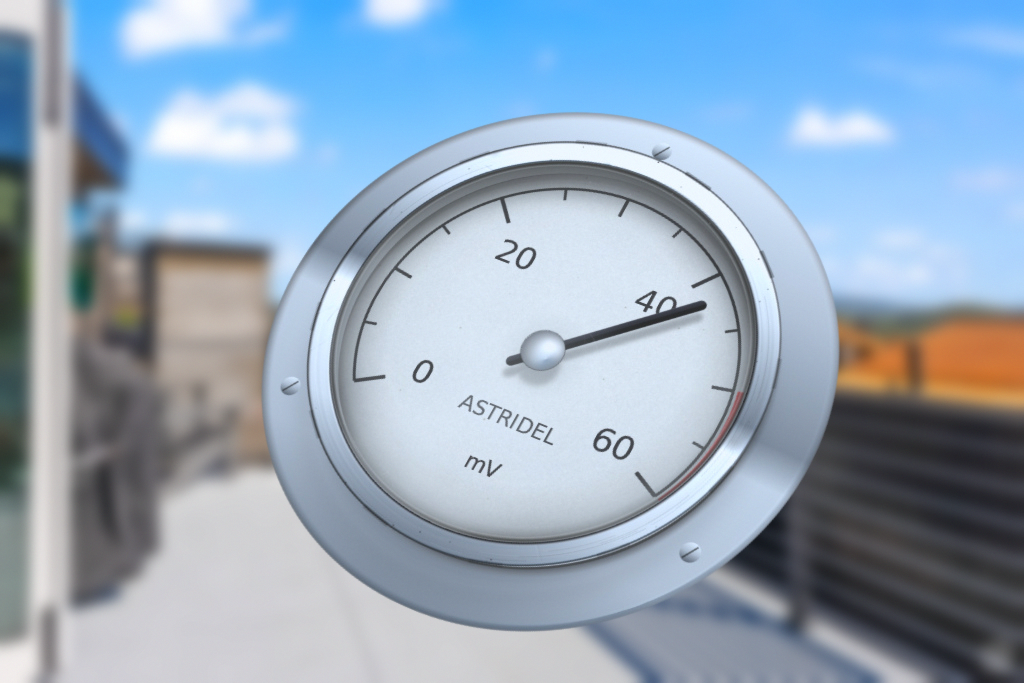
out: 42.5 mV
